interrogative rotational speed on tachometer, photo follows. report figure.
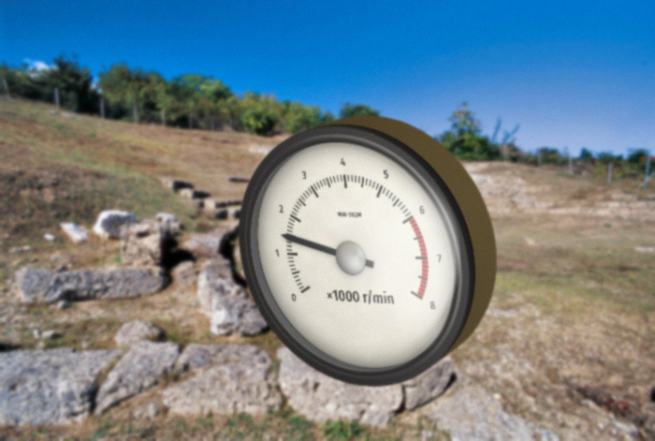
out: 1500 rpm
